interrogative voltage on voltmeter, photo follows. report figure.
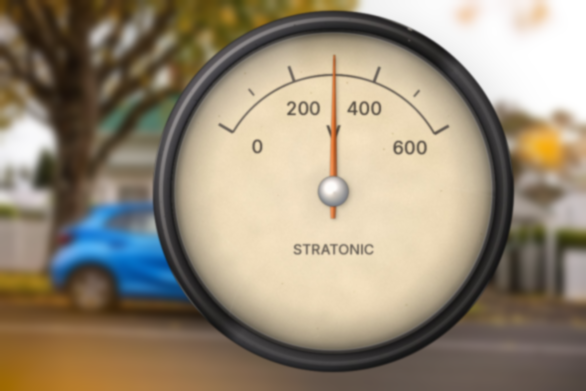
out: 300 V
